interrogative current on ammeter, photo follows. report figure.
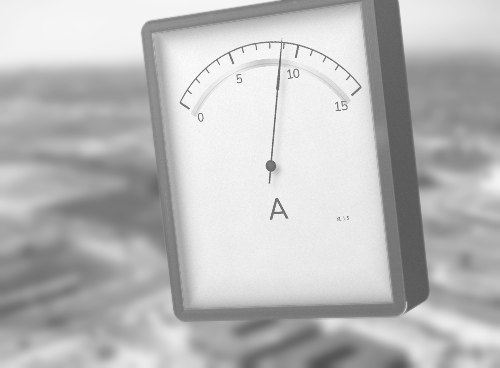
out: 9 A
